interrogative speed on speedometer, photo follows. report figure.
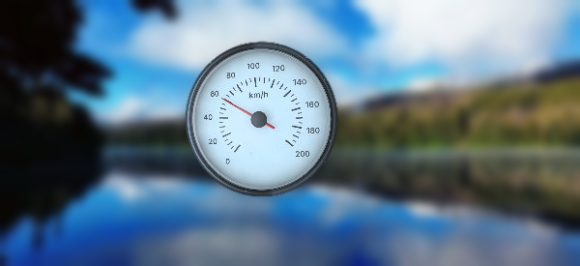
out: 60 km/h
